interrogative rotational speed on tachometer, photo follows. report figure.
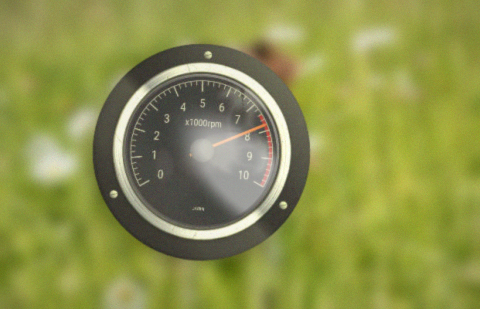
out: 7800 rpm
